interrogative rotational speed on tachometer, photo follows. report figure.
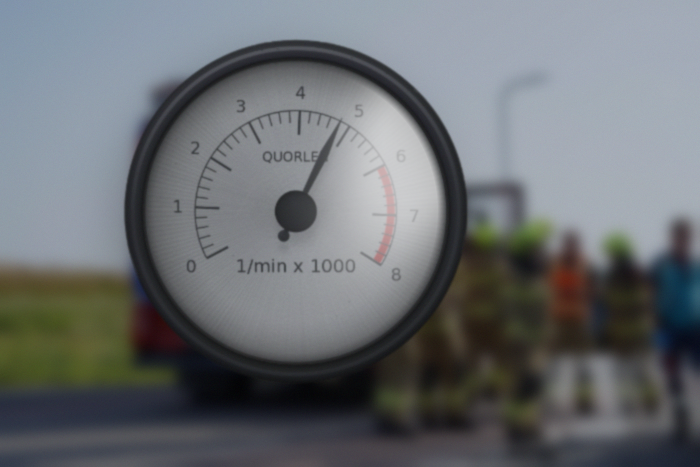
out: 4800 rpm
